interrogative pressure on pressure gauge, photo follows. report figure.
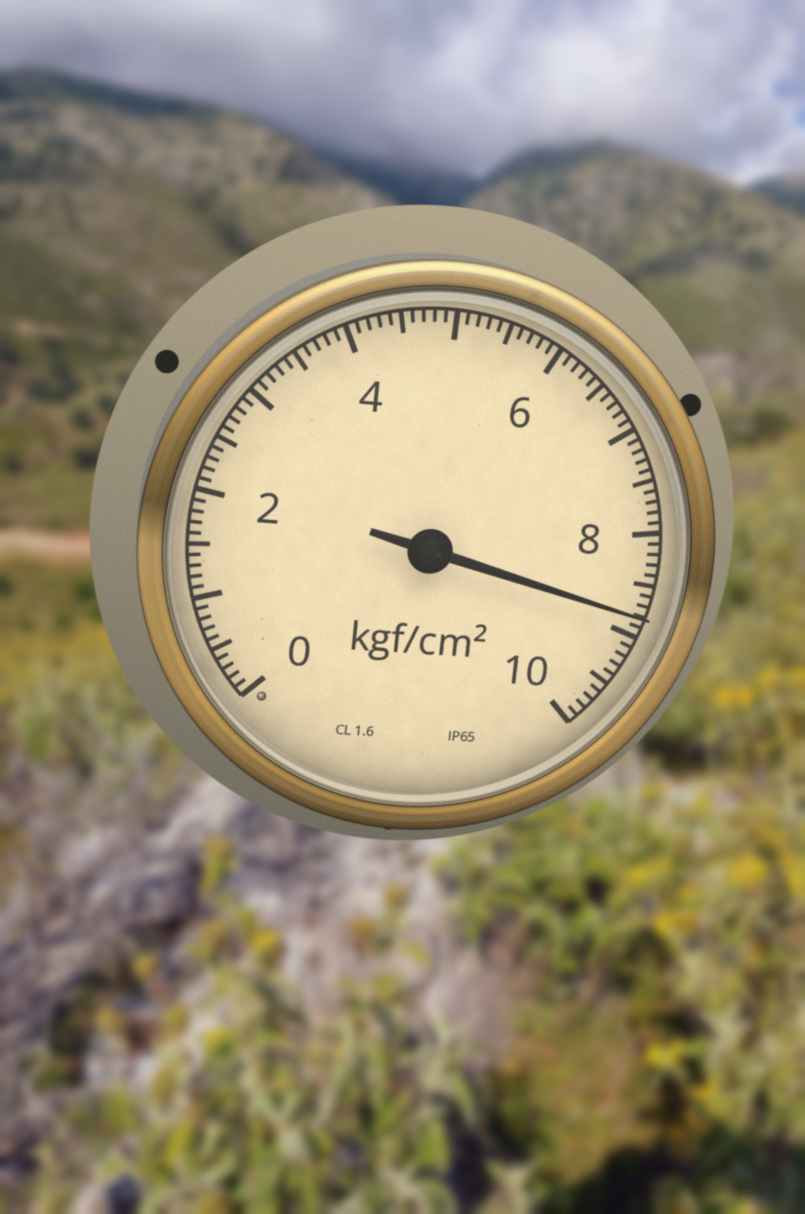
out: 8.8 kg/cm²
